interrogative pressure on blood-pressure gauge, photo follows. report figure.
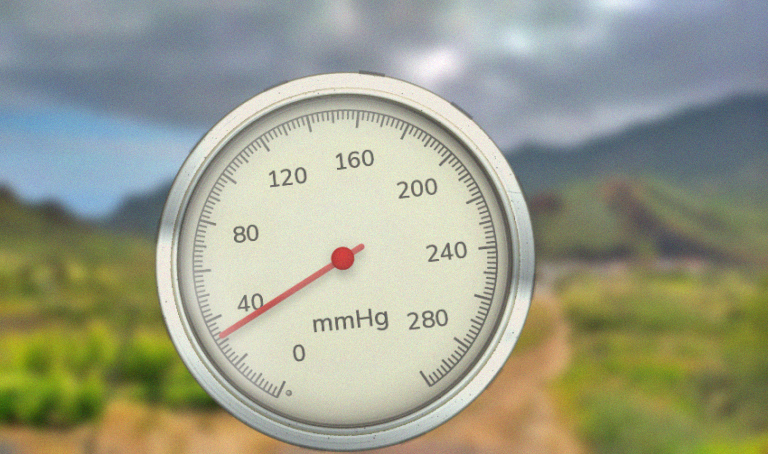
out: 32 mmHg
